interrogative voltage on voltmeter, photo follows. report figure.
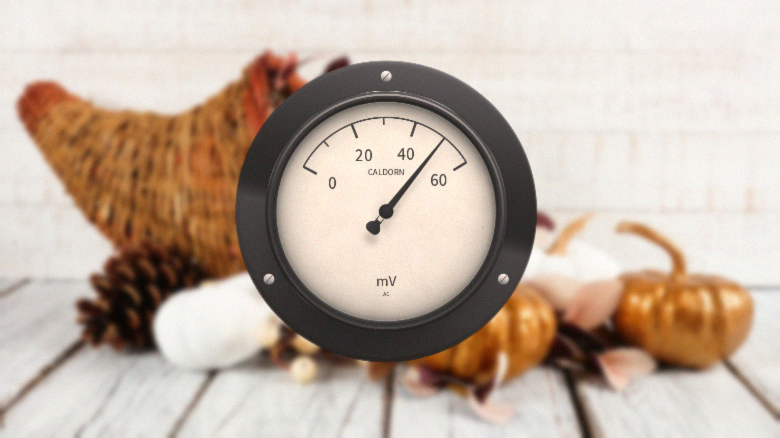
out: 50 mV
